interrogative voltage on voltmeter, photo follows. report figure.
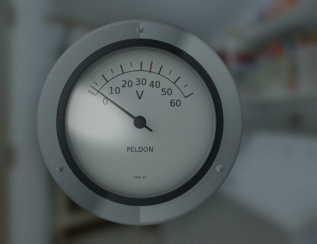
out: 2.5 V
